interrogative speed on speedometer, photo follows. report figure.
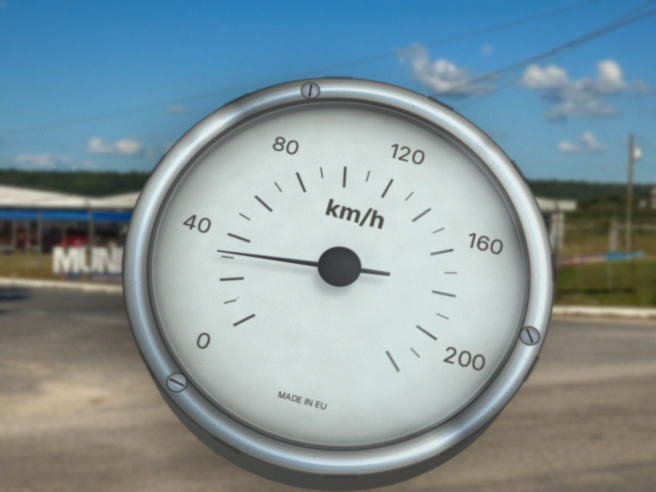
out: 30 km/h
